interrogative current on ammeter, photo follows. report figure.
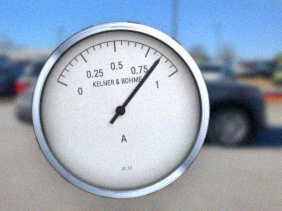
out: 0.85 A
